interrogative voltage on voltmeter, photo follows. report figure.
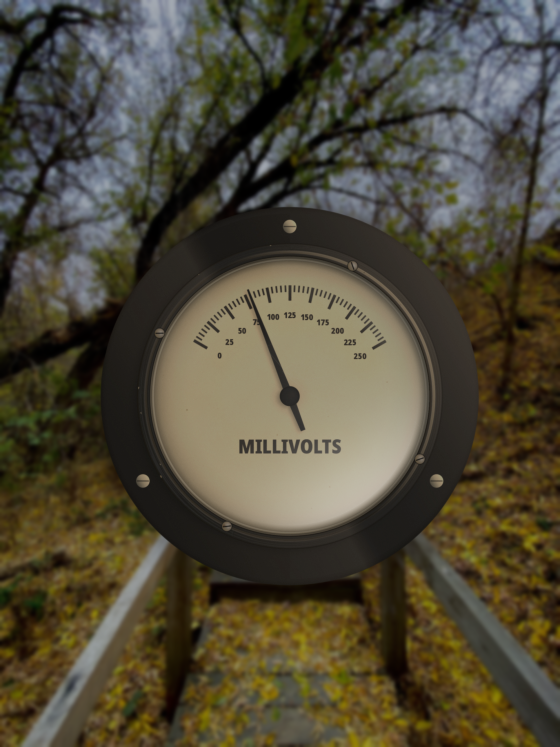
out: 80 mV
